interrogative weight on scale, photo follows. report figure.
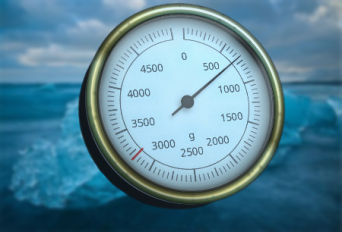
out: 700 g
